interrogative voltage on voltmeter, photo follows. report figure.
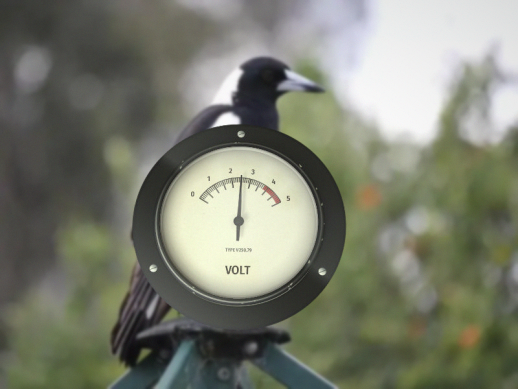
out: 2.5 V
